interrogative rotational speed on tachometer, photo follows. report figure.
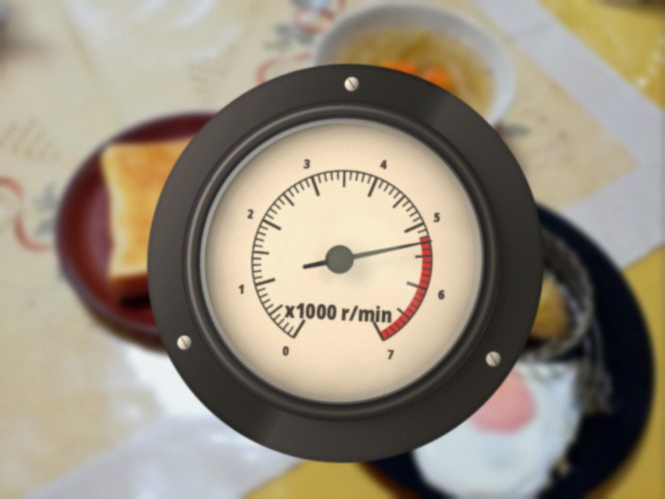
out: 5300 rpm
